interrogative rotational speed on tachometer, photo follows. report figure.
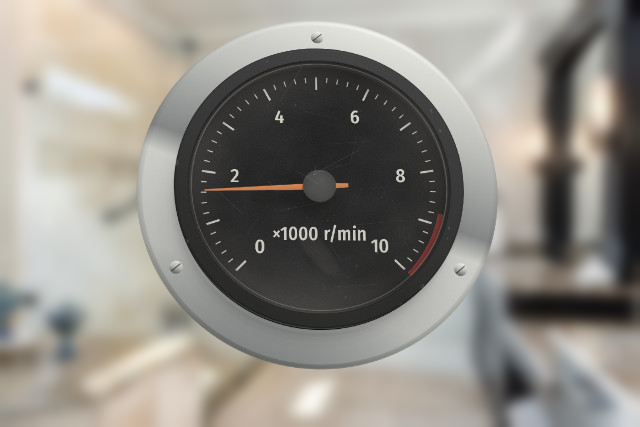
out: 1600 rpm
